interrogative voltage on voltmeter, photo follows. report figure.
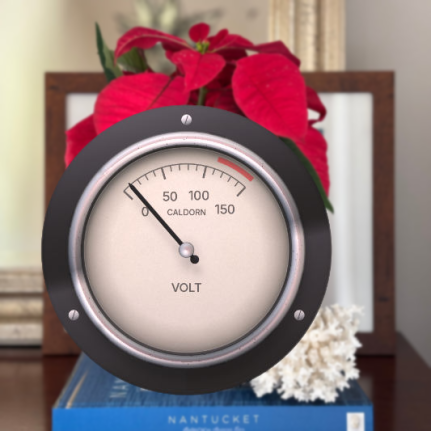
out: 10 V
